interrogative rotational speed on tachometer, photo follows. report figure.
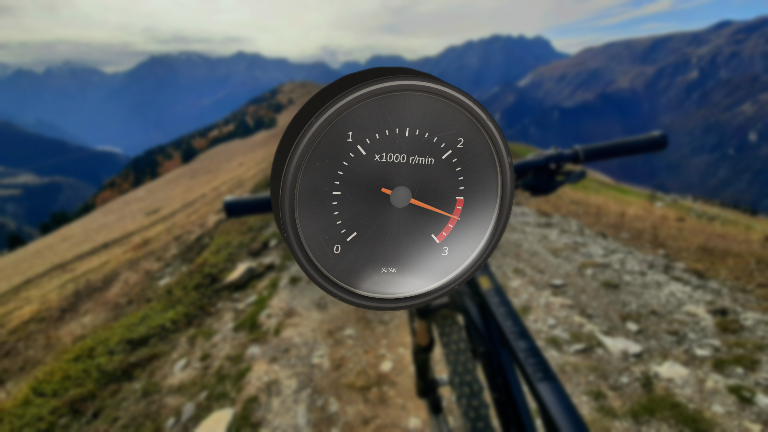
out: 2700 rpm
